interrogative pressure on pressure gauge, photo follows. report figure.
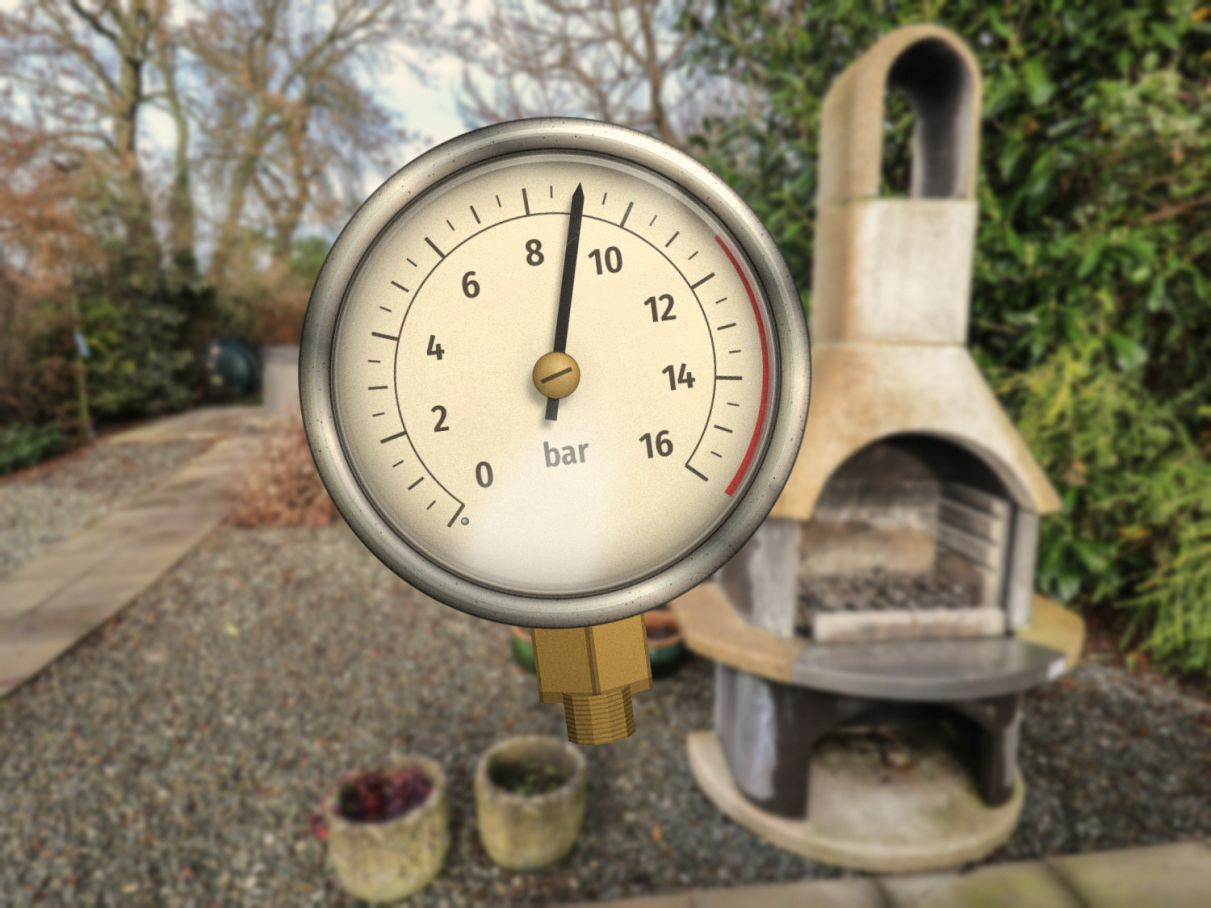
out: 9 bar
